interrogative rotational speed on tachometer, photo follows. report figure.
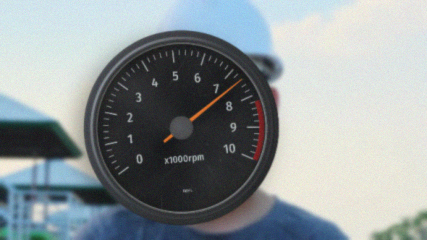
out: 7400 rpm
